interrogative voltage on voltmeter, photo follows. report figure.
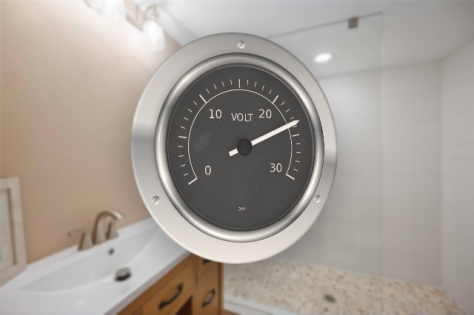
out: 23.5 V
